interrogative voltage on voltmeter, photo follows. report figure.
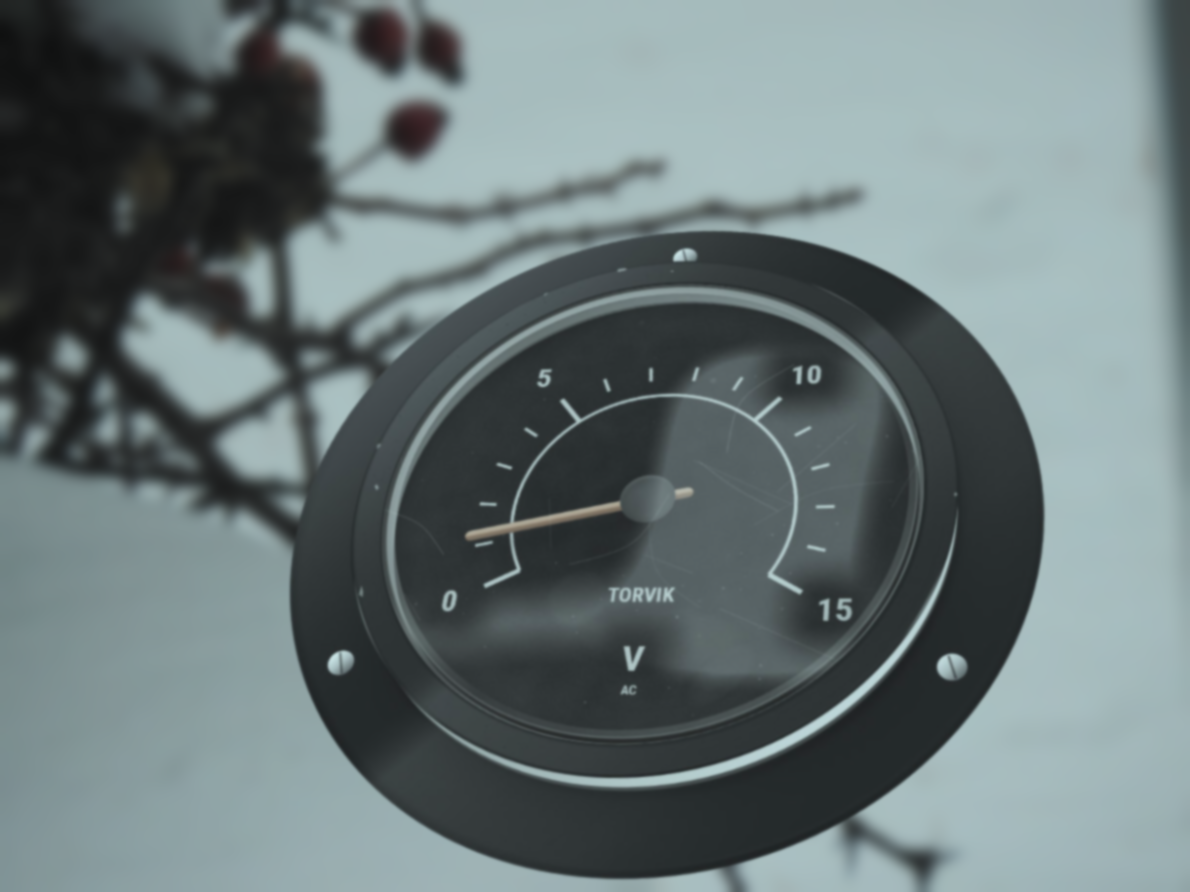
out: 1 V
